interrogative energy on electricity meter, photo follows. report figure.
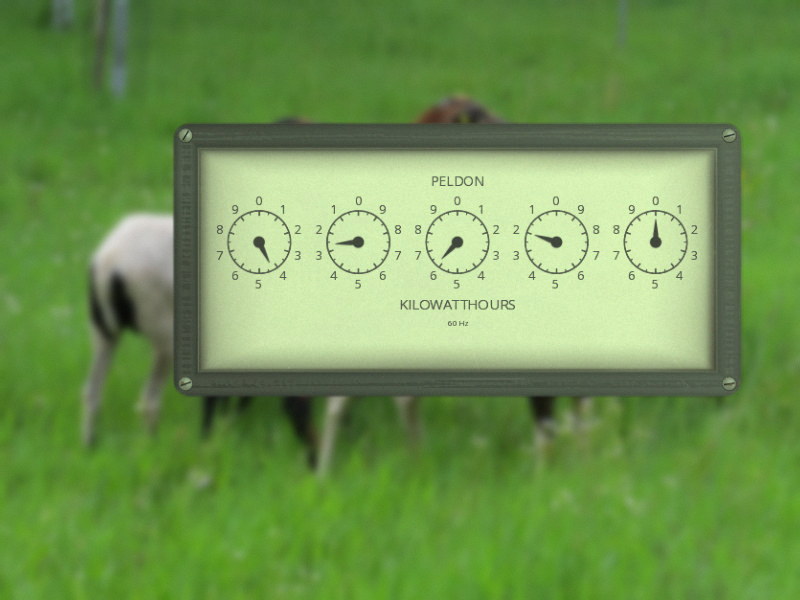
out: 42620 kWh
